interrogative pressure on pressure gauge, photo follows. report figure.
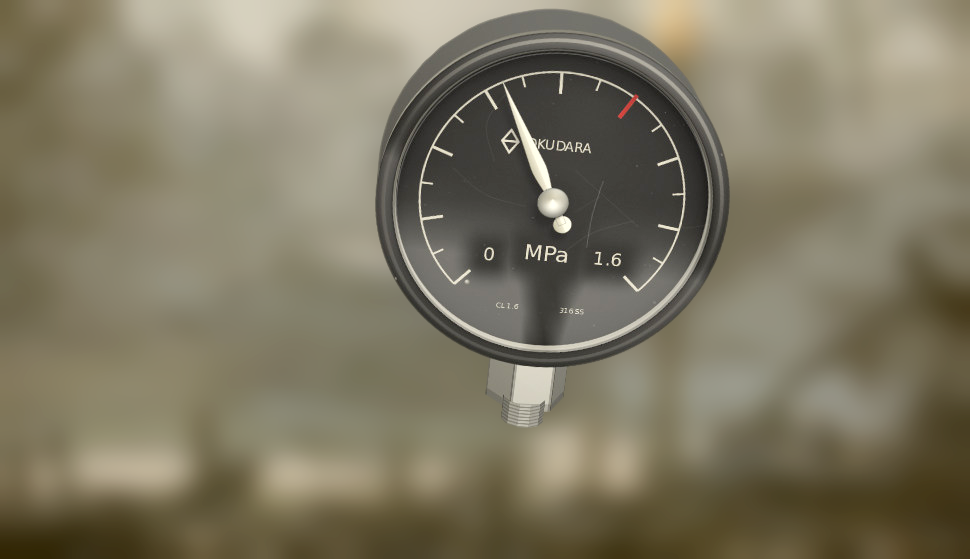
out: 0.65 MPa
